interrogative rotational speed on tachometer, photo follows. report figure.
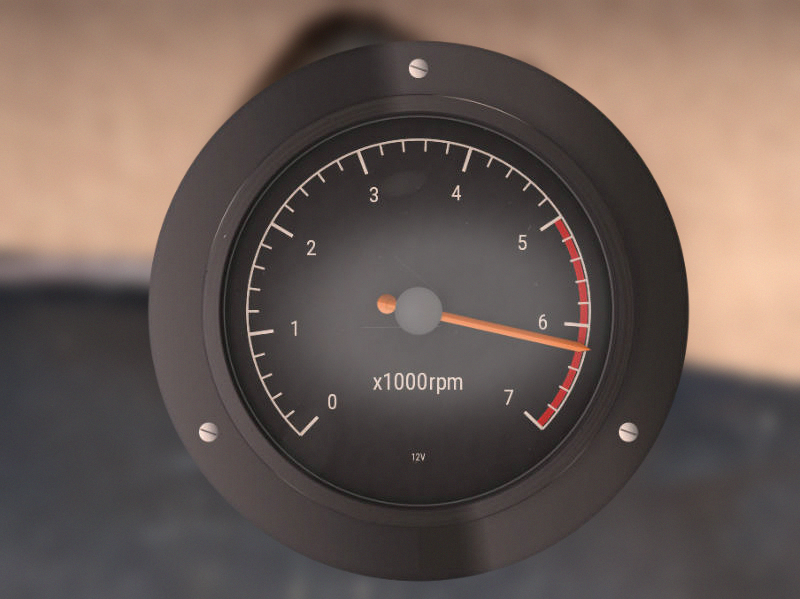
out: 6200 rpm
